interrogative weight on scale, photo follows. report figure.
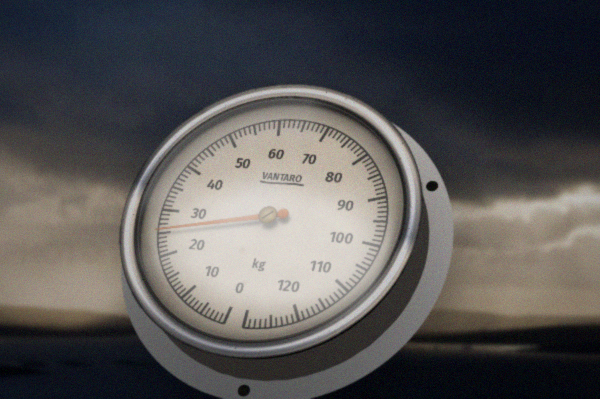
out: 25 kg
